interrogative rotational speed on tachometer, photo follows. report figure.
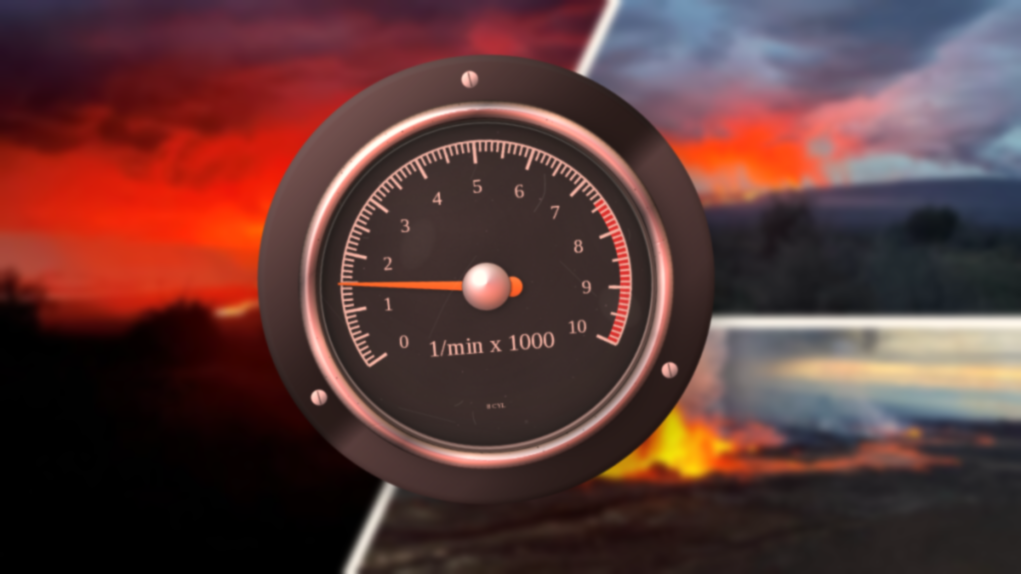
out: 1500 rpm
